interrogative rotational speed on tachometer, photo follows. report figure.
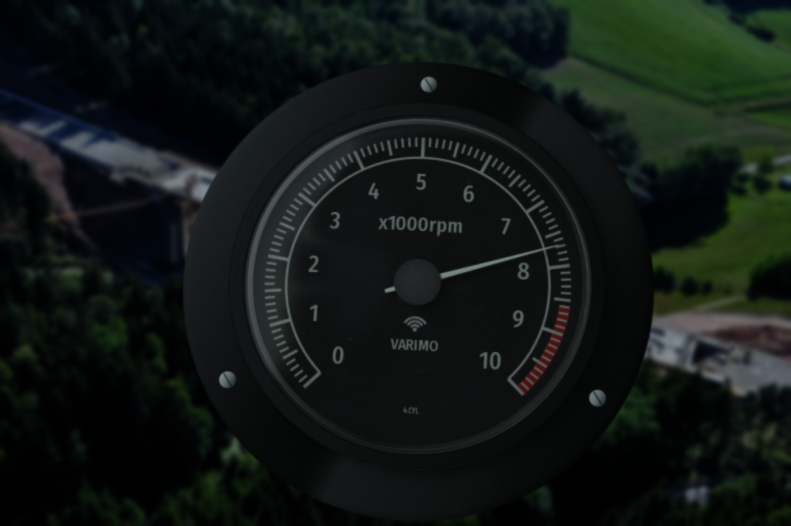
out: 7700 rpm
